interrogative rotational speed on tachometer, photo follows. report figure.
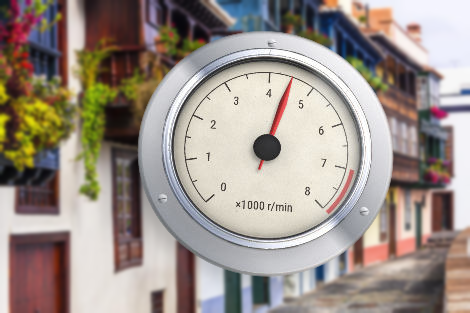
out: 4500 rpm
